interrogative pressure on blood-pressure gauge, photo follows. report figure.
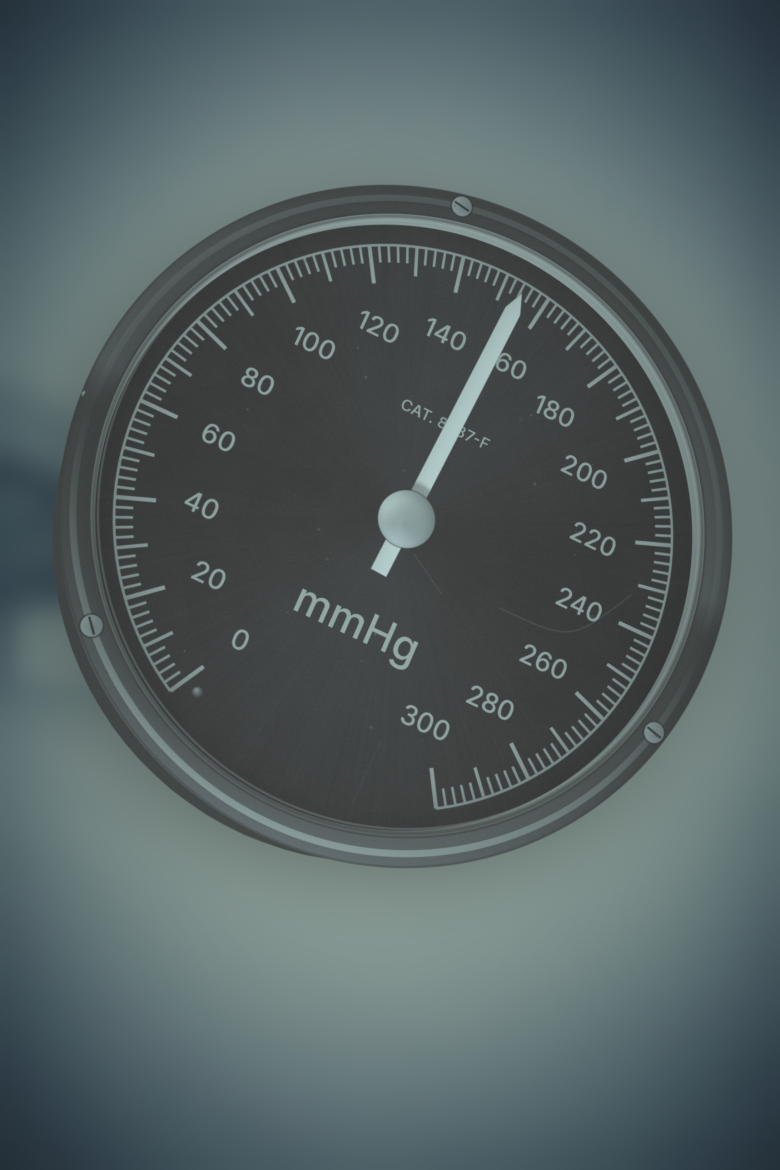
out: 154 mmHg
